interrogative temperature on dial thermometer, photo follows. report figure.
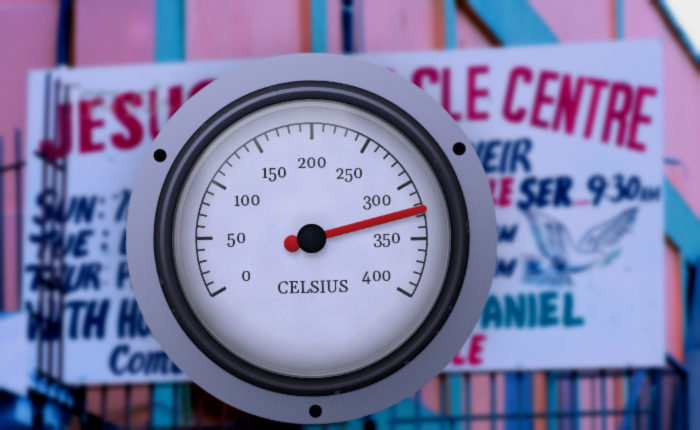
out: 325 °C
